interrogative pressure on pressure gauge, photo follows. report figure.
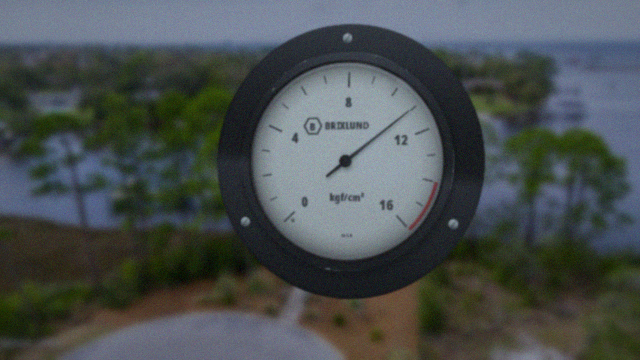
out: 11 kg/cm²
